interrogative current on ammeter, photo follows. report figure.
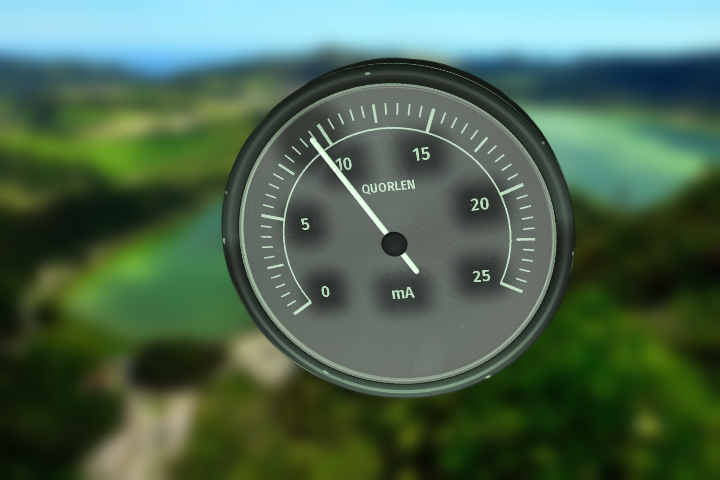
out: 9.5 mA
